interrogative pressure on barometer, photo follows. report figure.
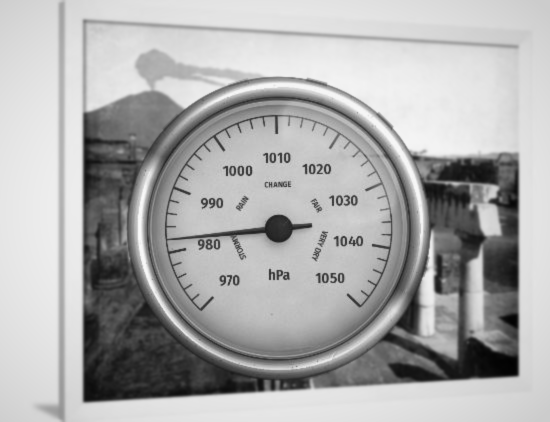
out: 982 hPa
